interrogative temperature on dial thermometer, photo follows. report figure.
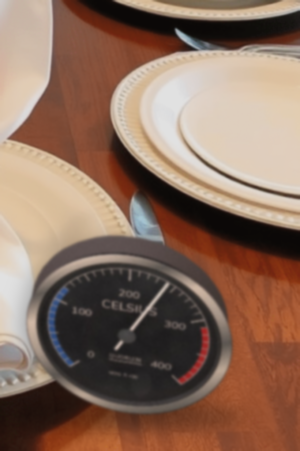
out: 240 °C
